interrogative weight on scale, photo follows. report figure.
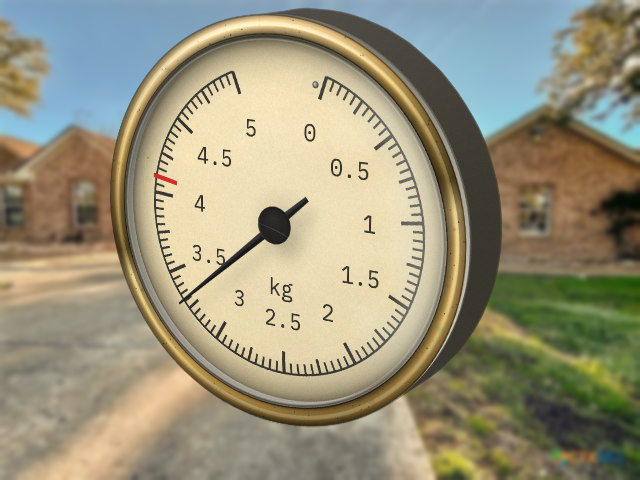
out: 3.3 kg
